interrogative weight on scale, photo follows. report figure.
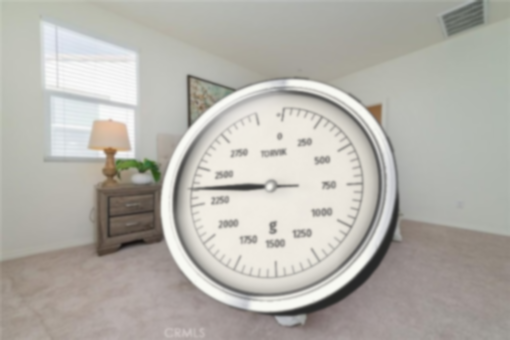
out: 2350 g
